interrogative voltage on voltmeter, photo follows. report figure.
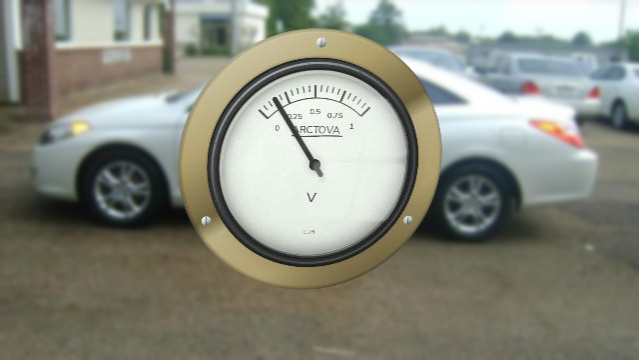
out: 0.15 V
